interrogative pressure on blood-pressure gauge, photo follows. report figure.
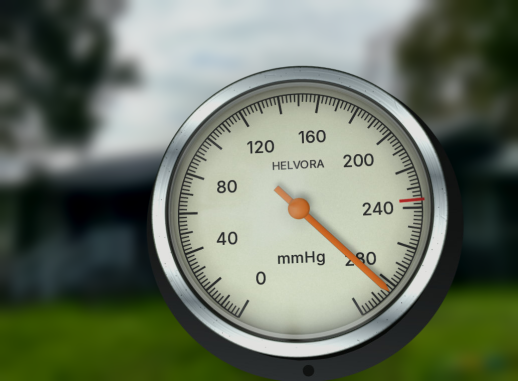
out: 284 mmHg
